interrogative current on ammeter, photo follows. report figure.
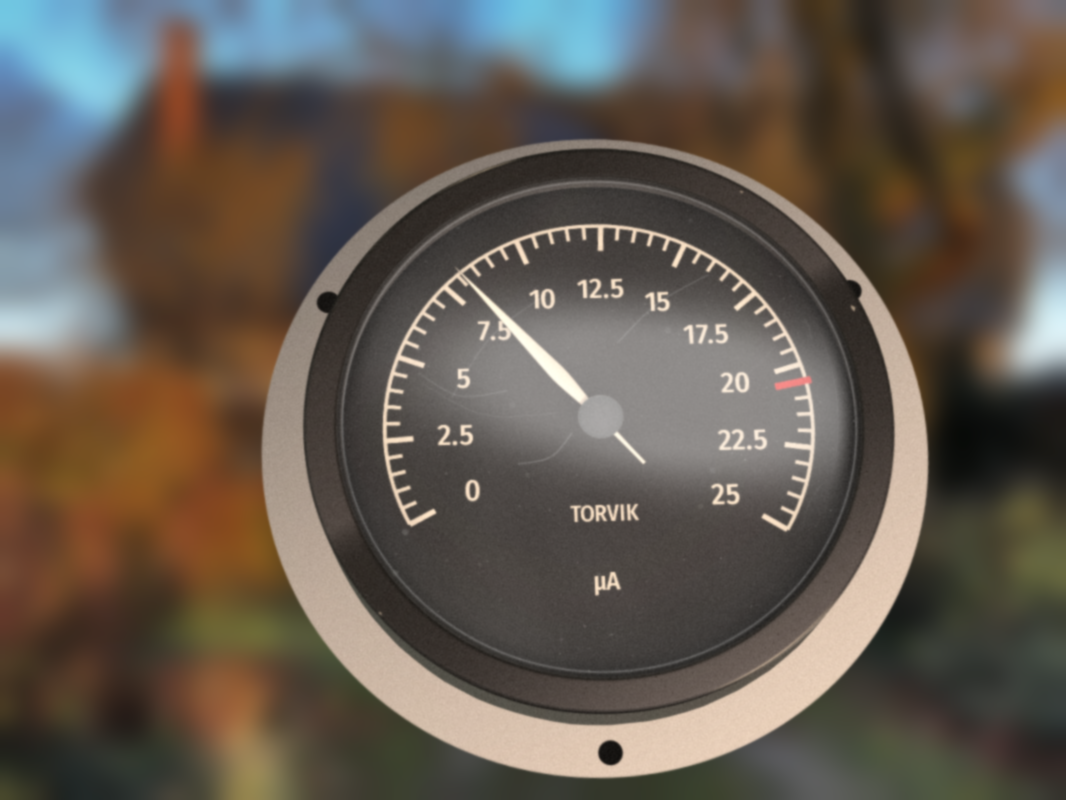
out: 8 µA
